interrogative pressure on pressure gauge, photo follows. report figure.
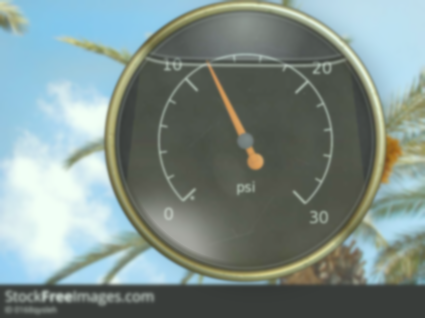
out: 12 psi
